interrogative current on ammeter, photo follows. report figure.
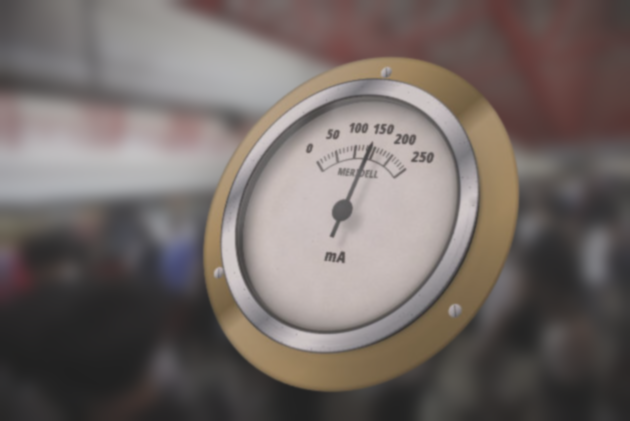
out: 150 mA
